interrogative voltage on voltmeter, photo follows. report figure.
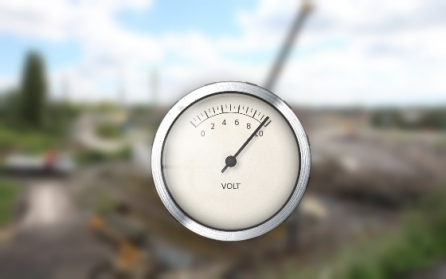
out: 9.5 V
